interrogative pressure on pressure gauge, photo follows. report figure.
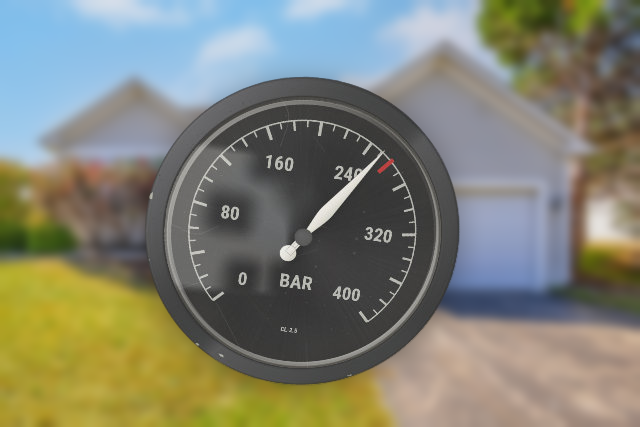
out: 250 bar
